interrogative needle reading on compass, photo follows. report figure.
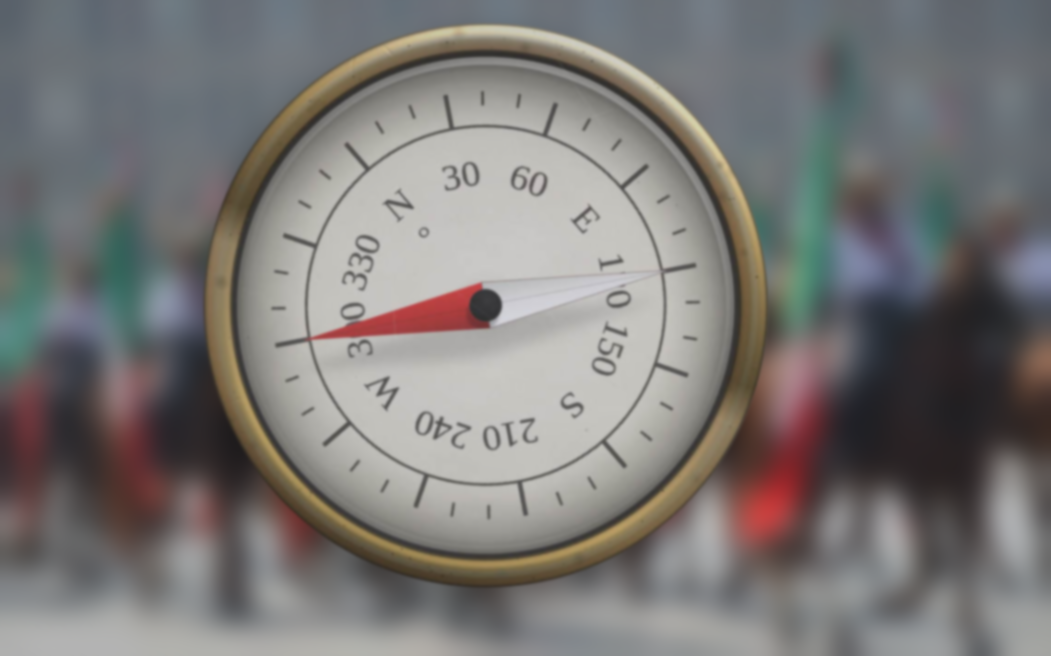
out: 300 °
